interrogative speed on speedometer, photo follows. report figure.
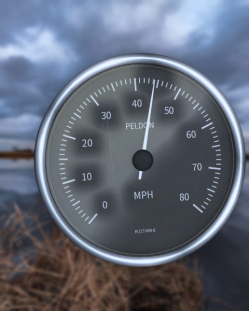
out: 44 mph
